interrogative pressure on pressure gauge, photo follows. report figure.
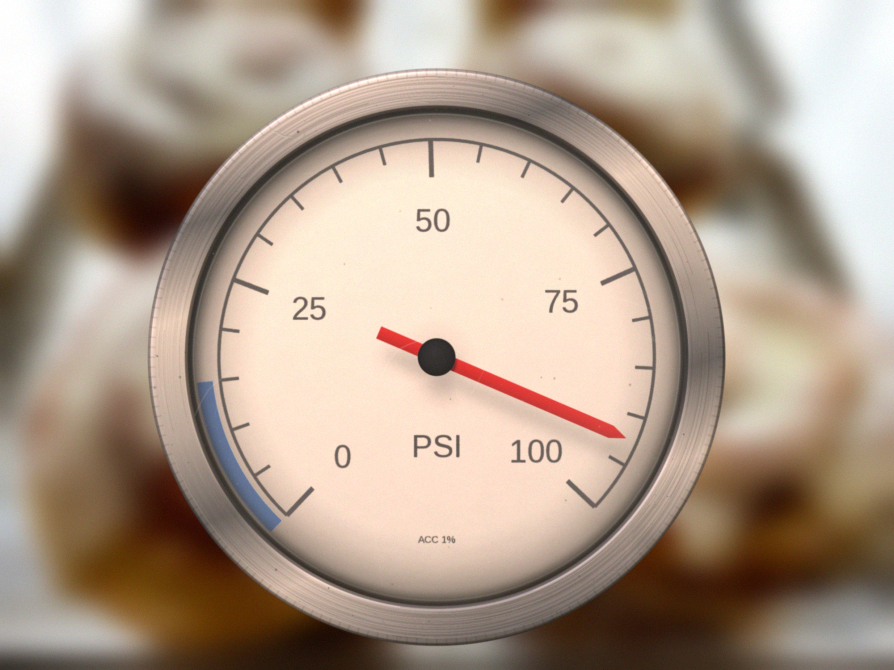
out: 92.5 psi
